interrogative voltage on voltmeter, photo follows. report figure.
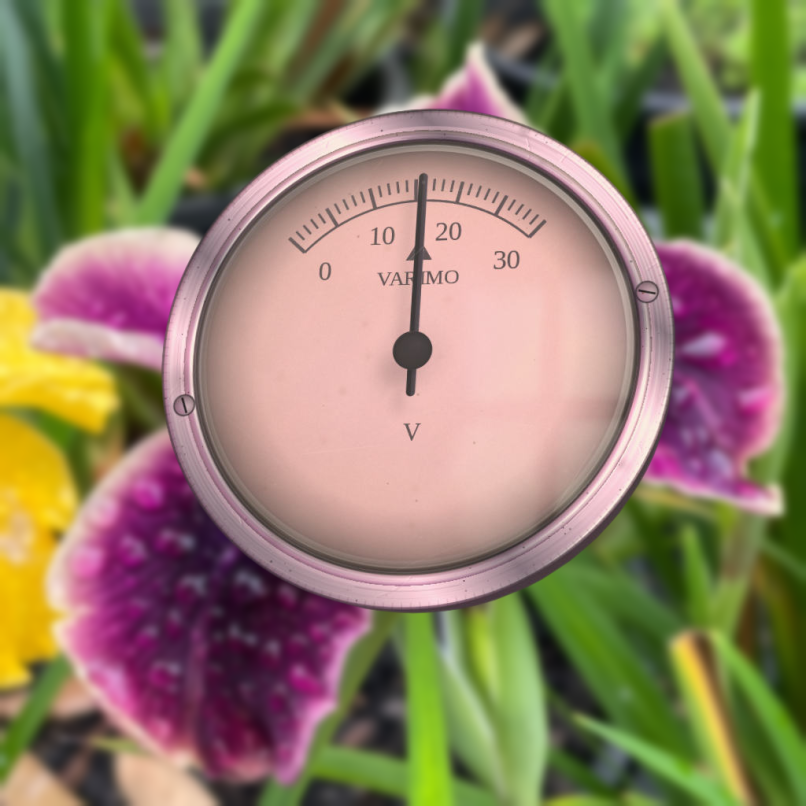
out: 16 V
